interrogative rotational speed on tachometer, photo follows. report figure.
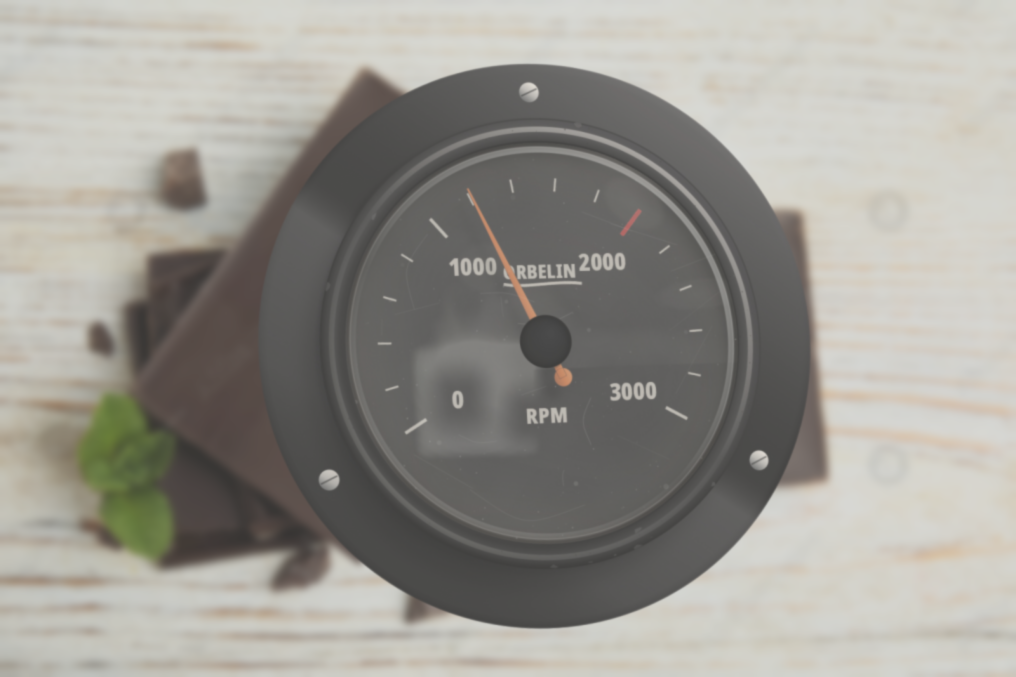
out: 1200 rpm
